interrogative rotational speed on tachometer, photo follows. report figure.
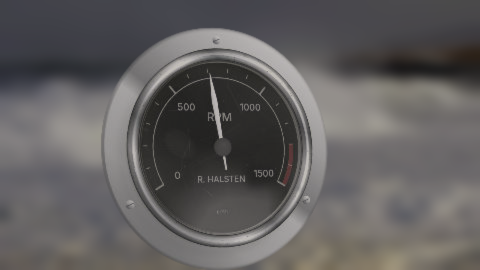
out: 700 rpm
